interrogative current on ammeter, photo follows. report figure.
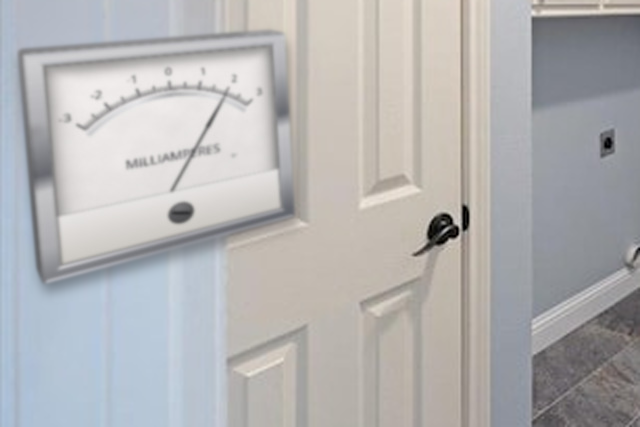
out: 2 mA
